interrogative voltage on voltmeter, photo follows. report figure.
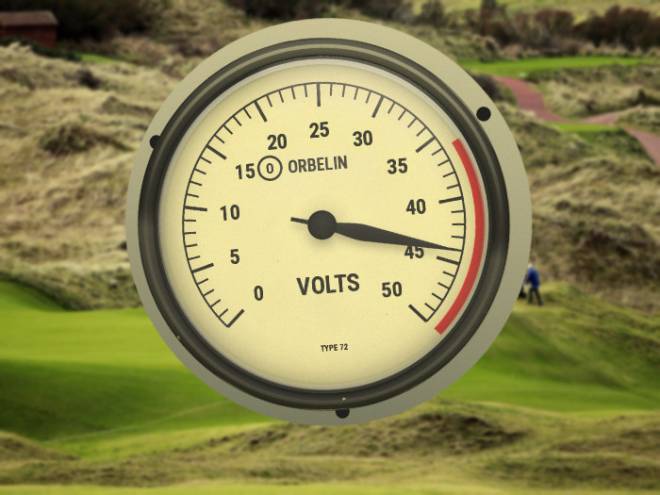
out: 44 V
